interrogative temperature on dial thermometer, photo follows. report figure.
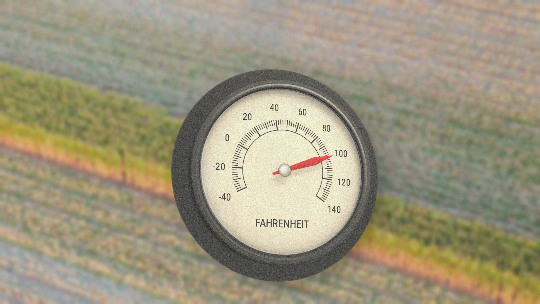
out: 100 °F
